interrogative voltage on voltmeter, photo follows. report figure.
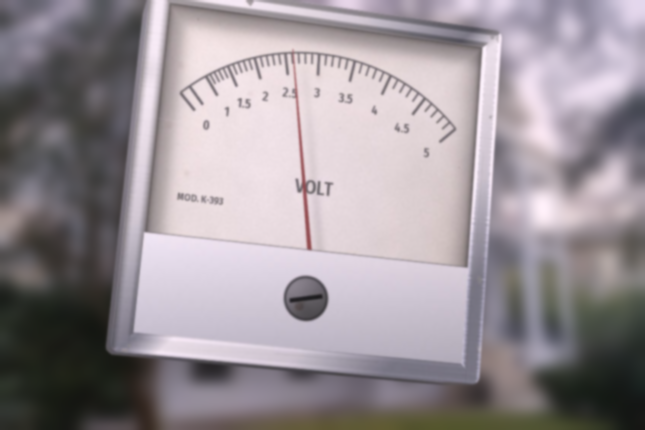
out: 2.6 V
